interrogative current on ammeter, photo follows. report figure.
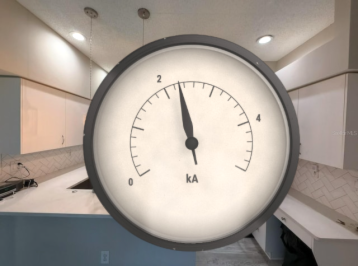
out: 2.3 kA
